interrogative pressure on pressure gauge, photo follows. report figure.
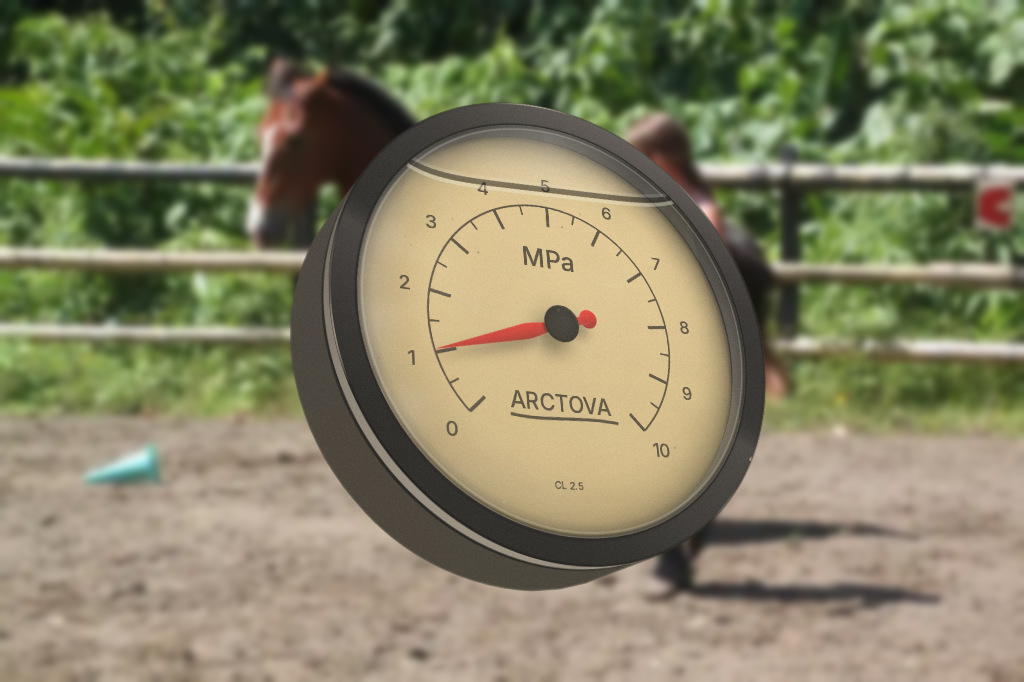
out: 1 MPa
